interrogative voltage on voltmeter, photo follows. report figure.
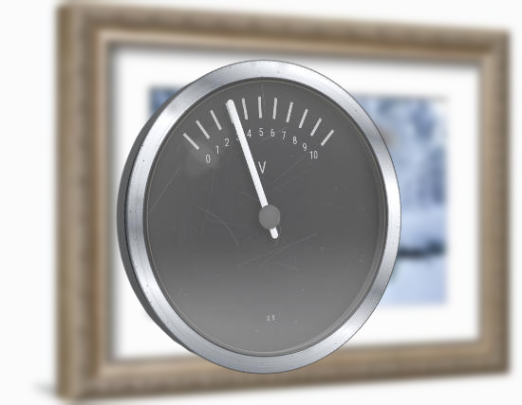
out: 3 V
